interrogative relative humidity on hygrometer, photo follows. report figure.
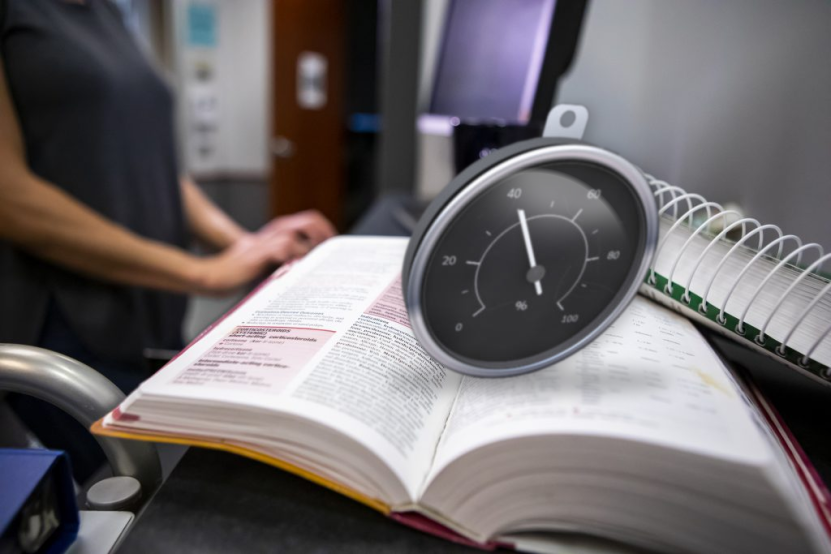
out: 40 %
